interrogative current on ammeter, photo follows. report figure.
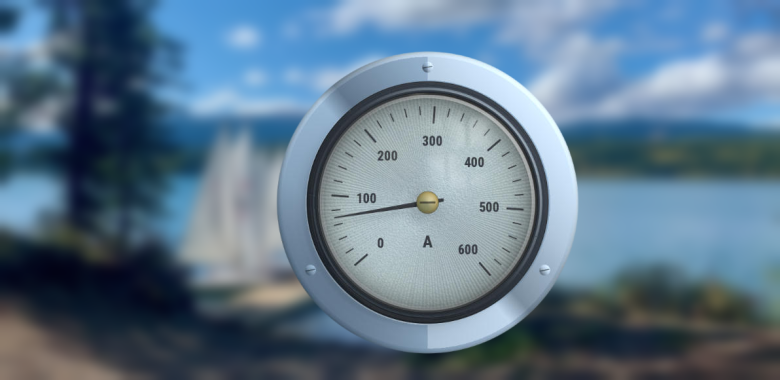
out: 70 A
